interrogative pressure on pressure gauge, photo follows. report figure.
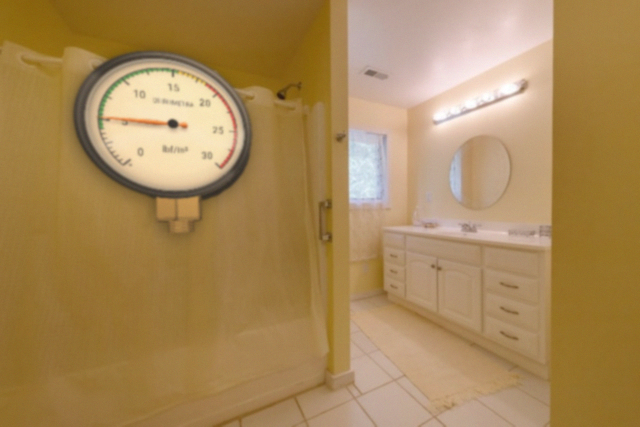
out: 5 psi
